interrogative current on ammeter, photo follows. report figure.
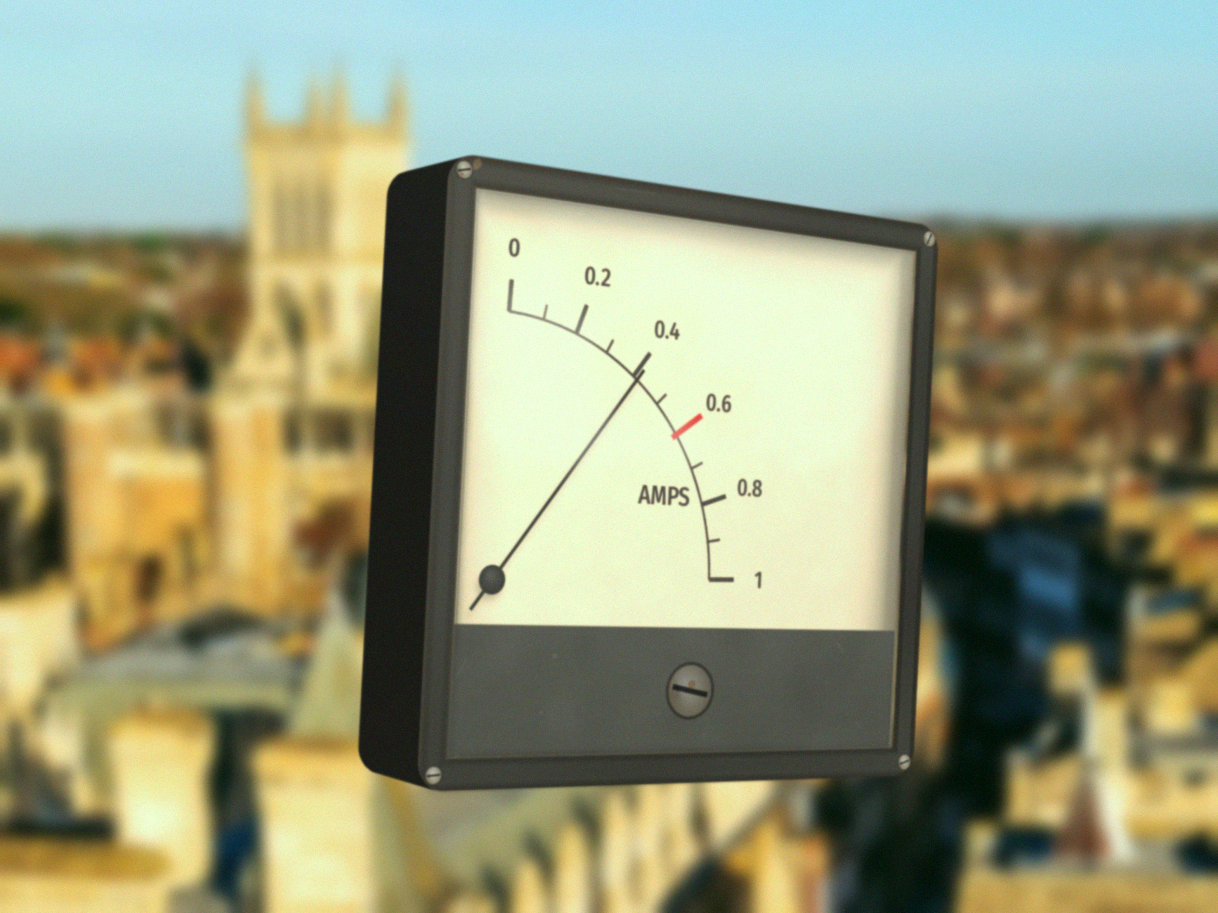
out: 0.4 A
